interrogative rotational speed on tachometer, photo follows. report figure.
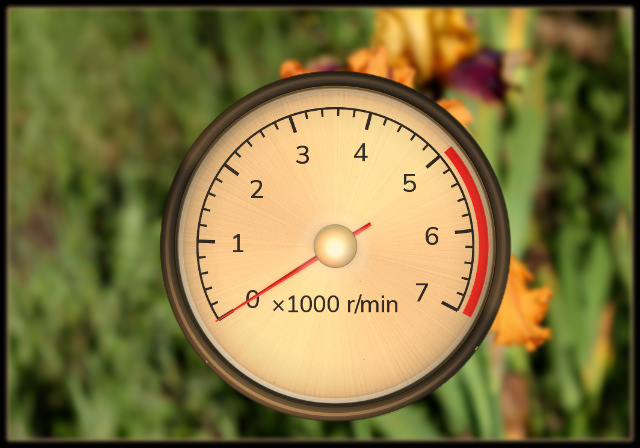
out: 0 rpm
